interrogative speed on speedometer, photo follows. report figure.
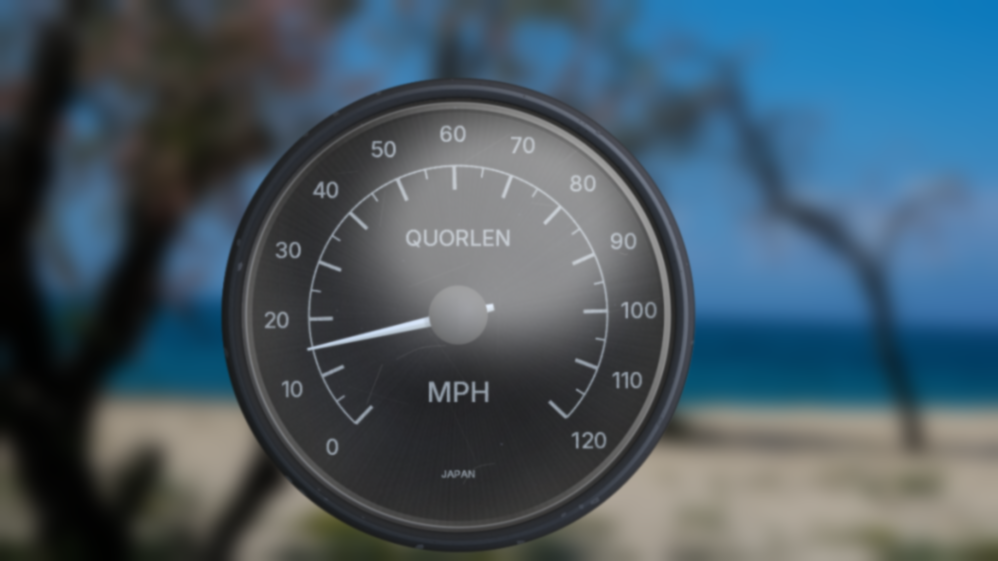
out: 15 mph
